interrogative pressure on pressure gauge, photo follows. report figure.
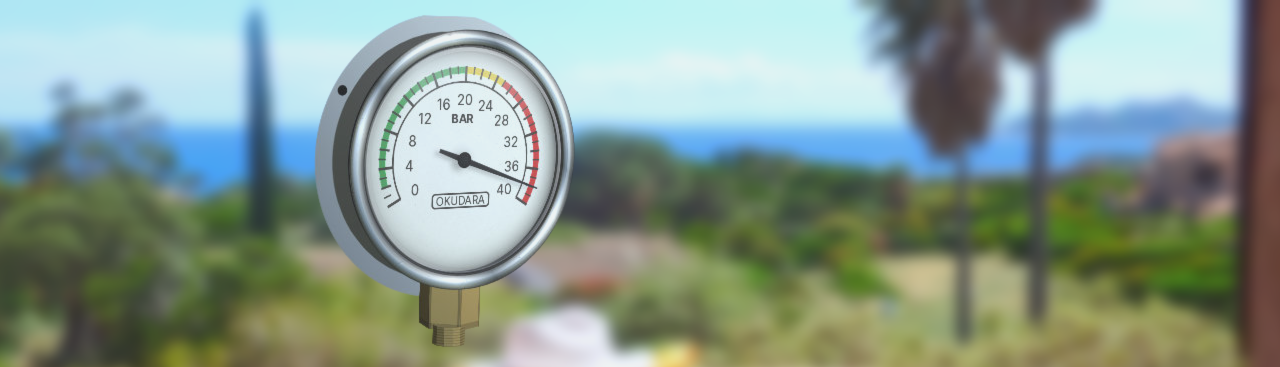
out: 38 bar
